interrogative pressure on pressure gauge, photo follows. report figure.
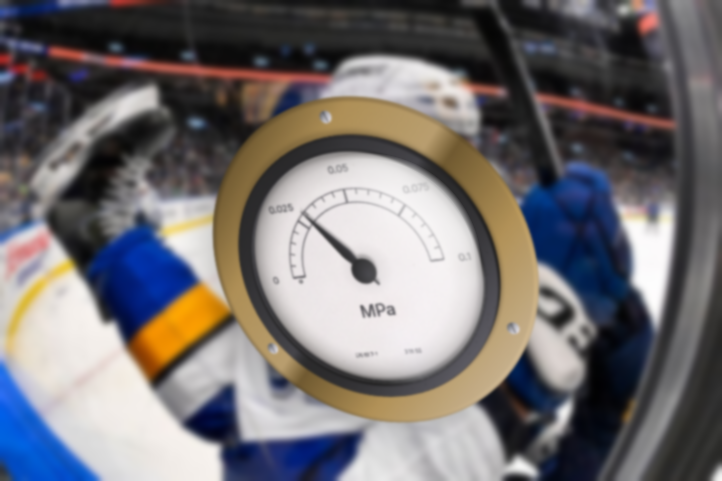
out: 0.03 MPa
